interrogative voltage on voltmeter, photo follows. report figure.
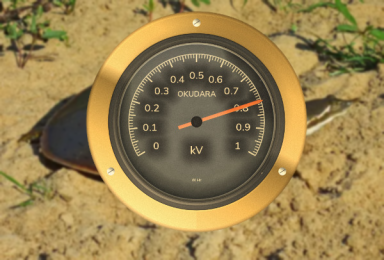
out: 0.8 kV
